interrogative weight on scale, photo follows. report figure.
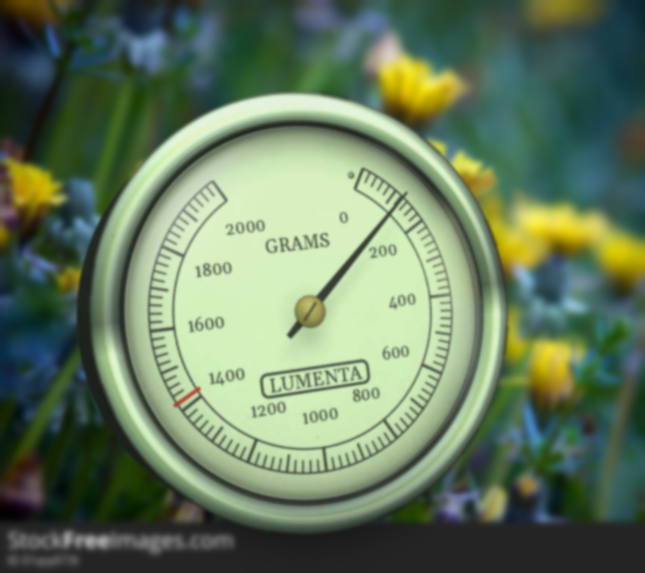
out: 120 g
